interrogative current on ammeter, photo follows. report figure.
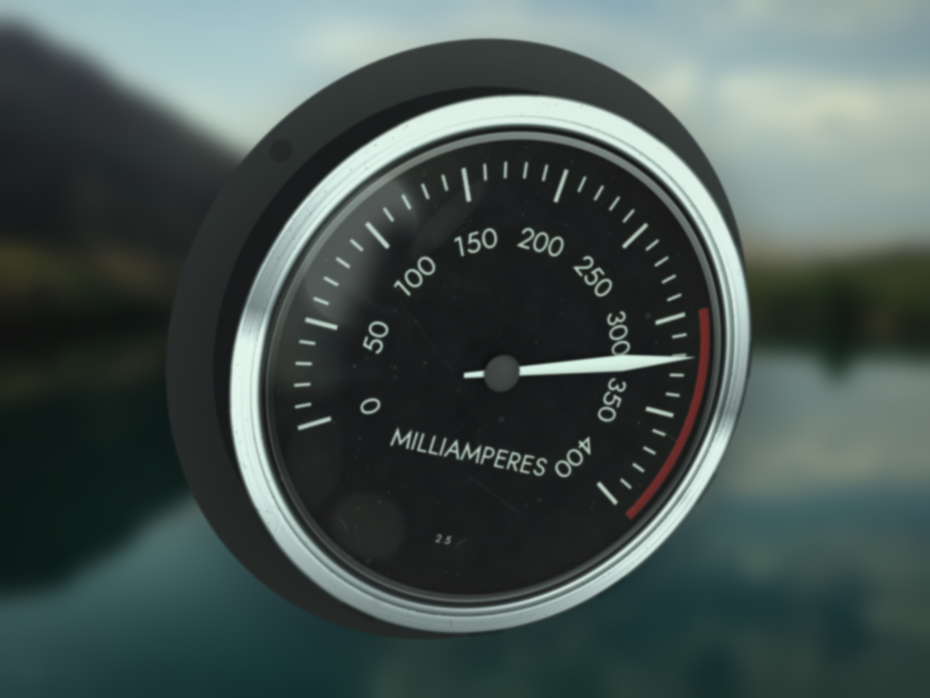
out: 320 mA
